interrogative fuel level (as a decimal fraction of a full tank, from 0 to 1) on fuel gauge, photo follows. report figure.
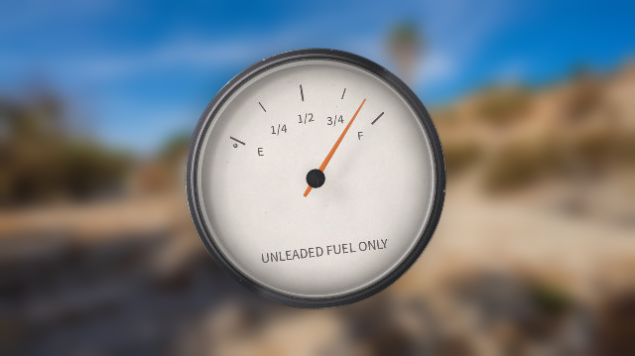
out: 0.875
